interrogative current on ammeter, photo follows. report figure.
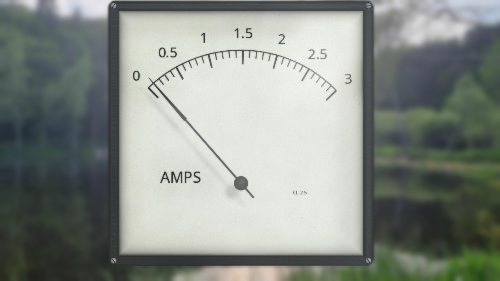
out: 0.1 A
